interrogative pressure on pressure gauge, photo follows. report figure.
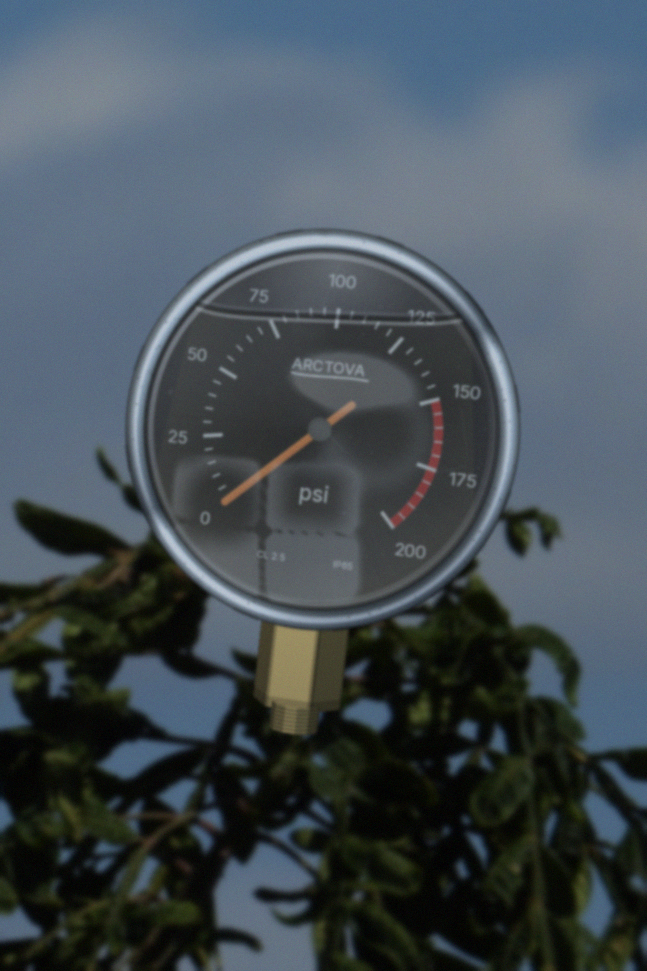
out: 0 psi
